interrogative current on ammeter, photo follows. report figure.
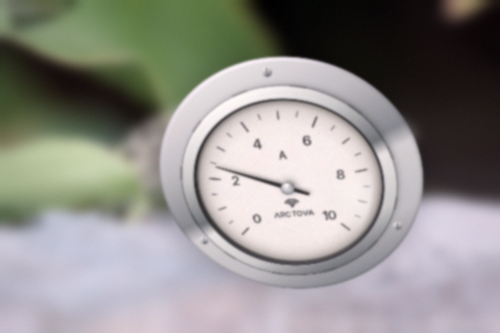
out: 2.5 A
